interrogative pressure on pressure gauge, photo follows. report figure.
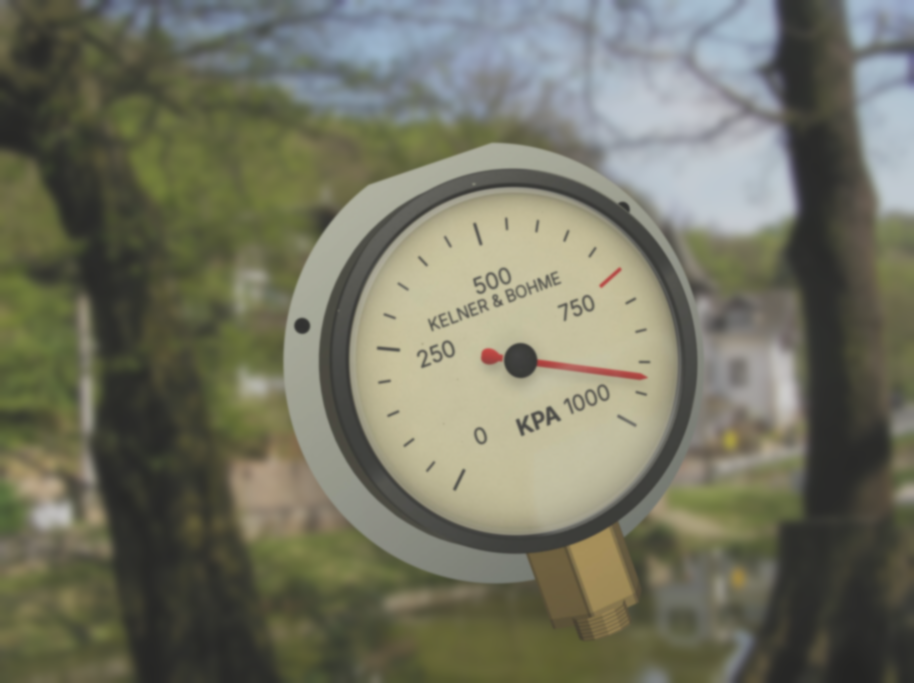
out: 925 kPa
